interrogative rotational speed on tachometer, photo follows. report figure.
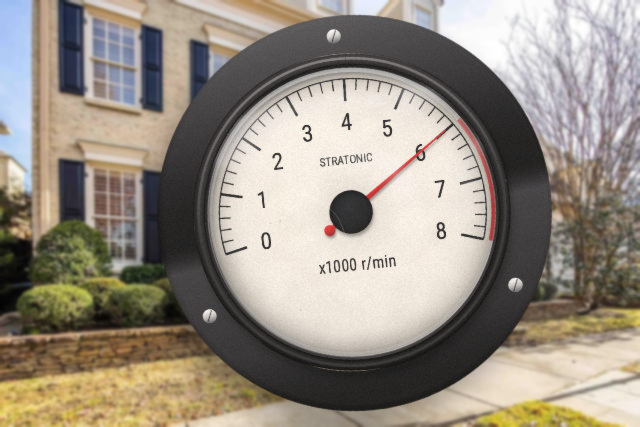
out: 6000 rpm
